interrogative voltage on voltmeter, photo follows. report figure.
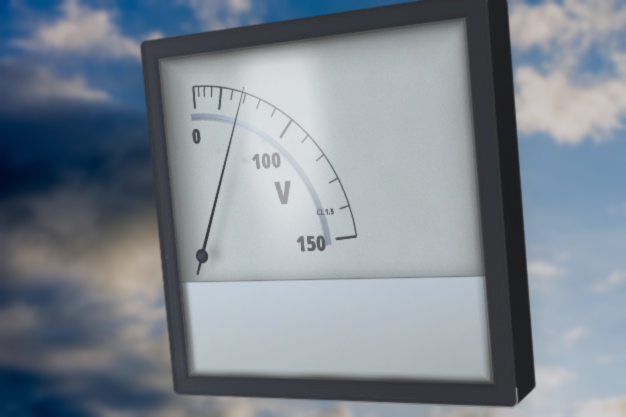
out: 70 V
